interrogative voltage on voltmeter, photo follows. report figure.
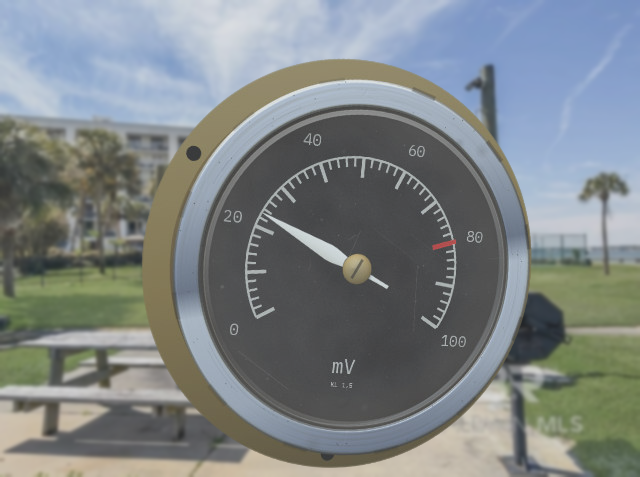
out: 23 mV
